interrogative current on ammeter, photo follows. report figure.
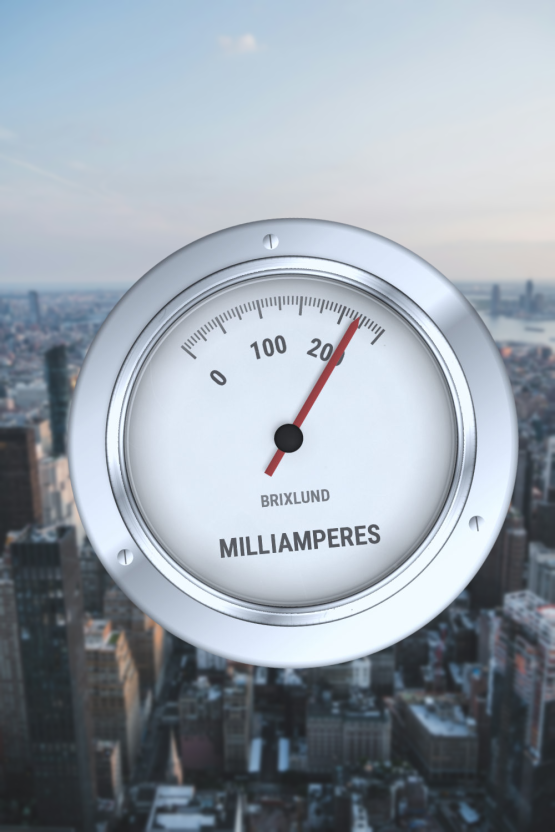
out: 220 mA
